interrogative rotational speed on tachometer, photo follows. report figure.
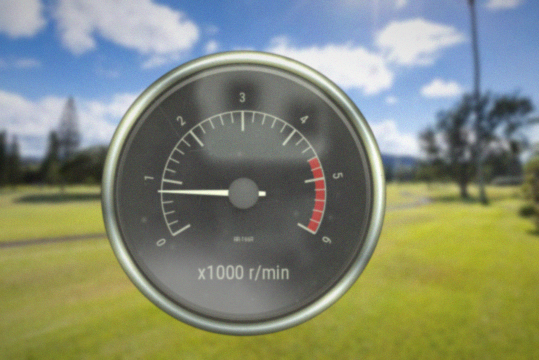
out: 800 rpm
